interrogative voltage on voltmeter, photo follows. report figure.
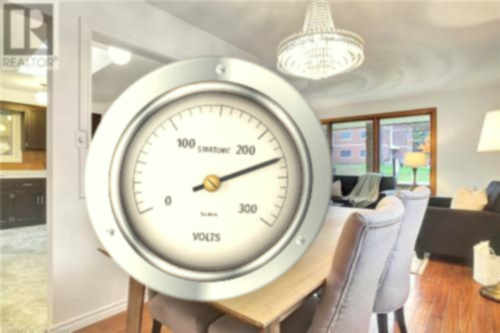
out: 230 V
